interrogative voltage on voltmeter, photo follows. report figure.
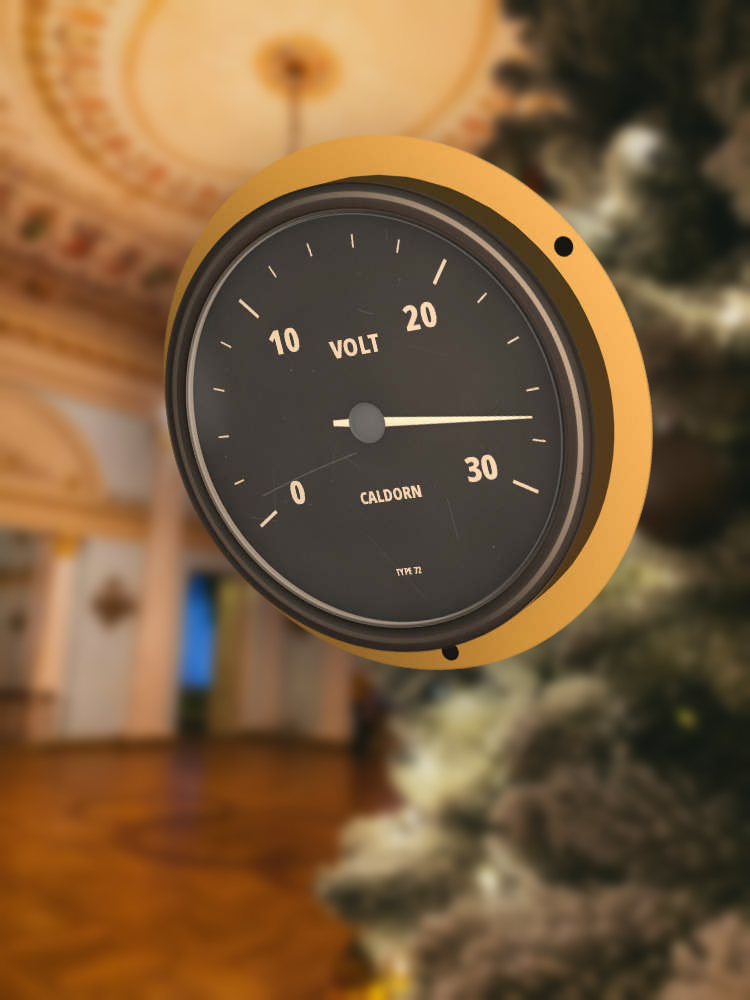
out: 27 V
